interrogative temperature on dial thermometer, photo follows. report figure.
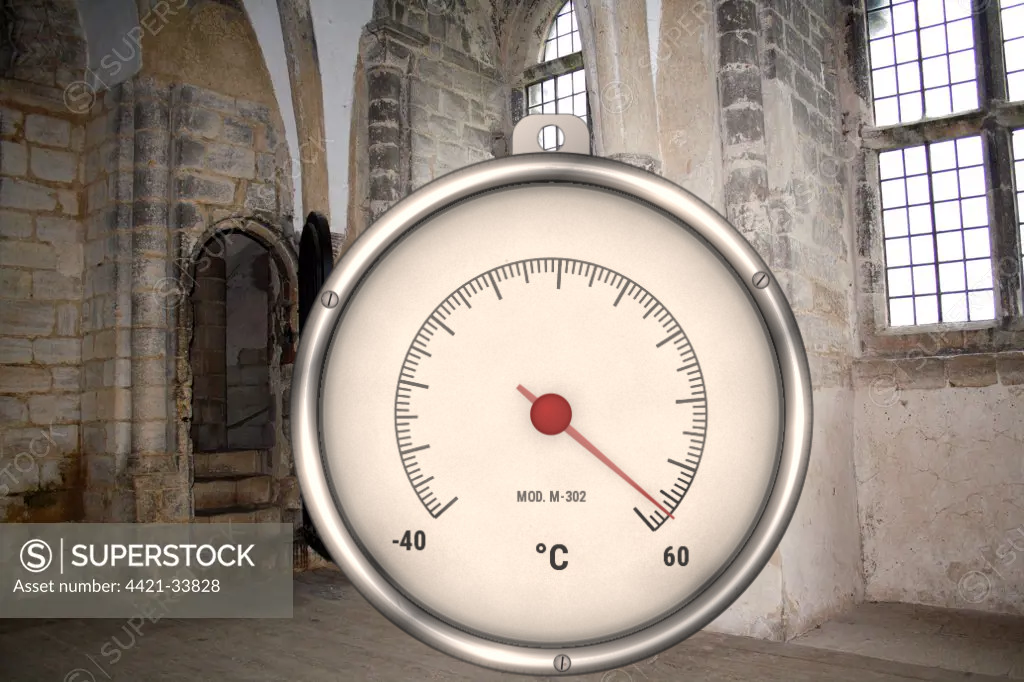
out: 57 °C
